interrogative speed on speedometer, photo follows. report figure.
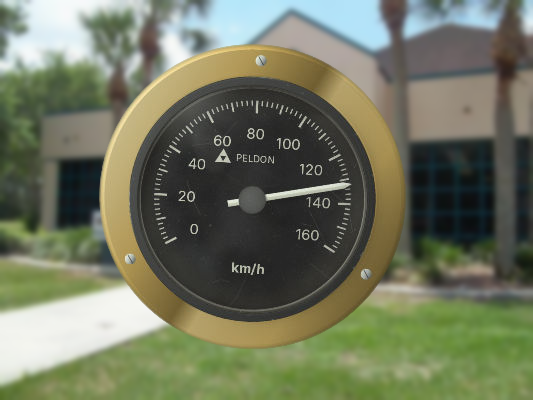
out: 132 km/h
